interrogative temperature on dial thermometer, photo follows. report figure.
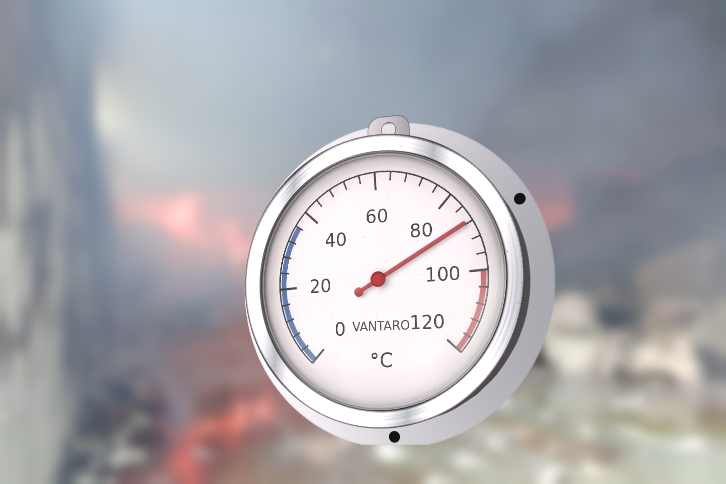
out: 88 °C
